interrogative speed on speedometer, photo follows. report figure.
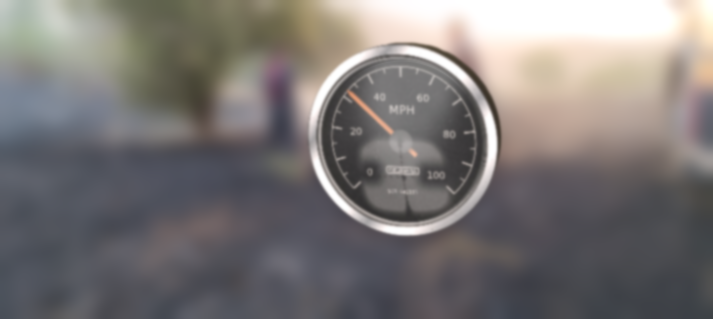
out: 32.5 mph
